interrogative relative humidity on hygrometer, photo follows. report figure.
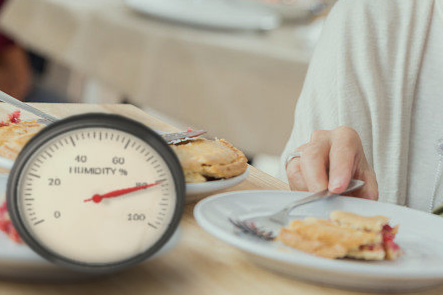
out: 80 %
